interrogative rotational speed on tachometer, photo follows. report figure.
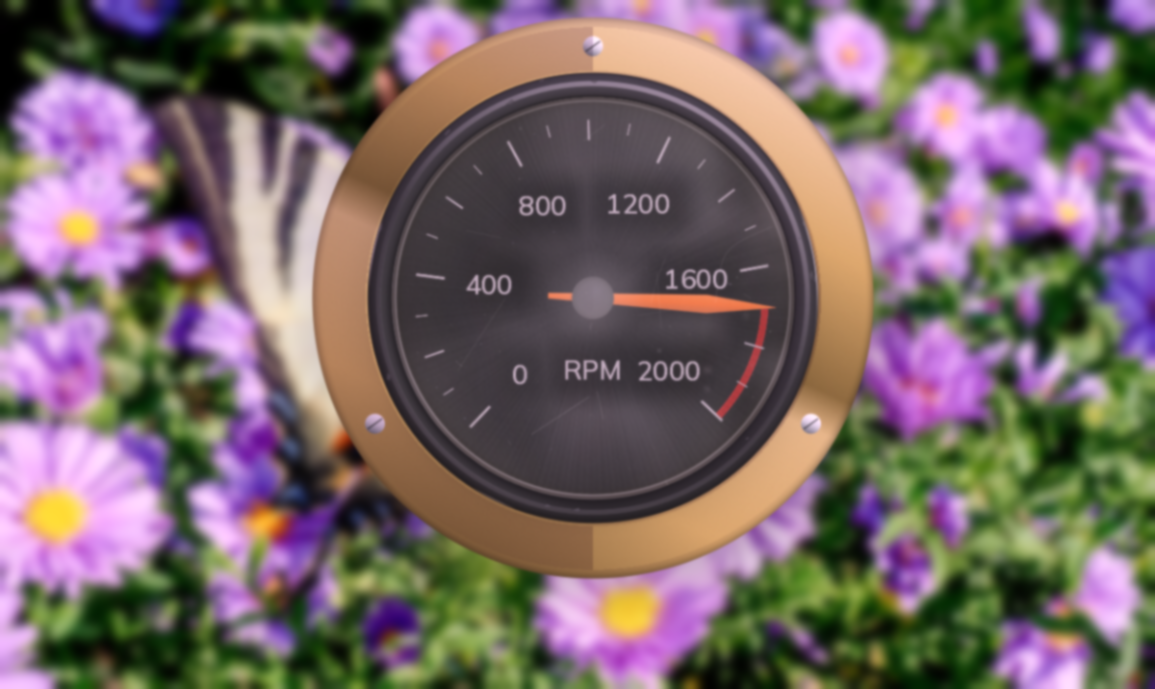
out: 1700 rpm
